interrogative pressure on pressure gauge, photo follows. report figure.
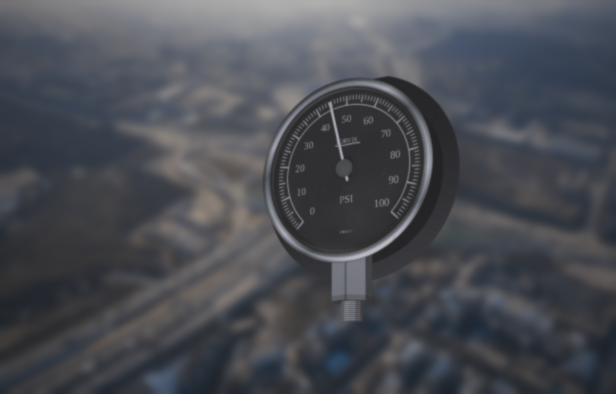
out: 45 psi
